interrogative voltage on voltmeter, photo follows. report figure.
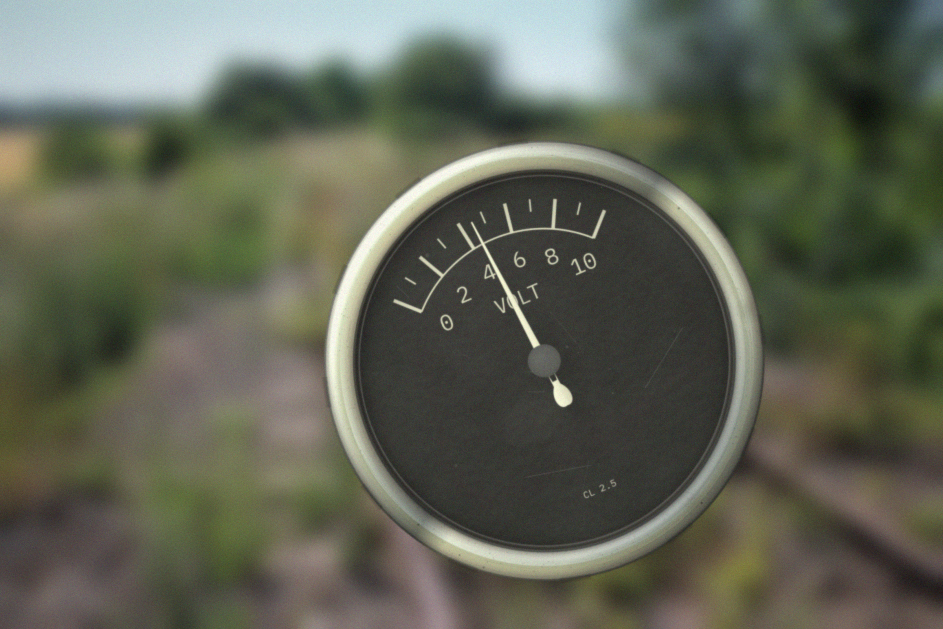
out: 4.5 V
